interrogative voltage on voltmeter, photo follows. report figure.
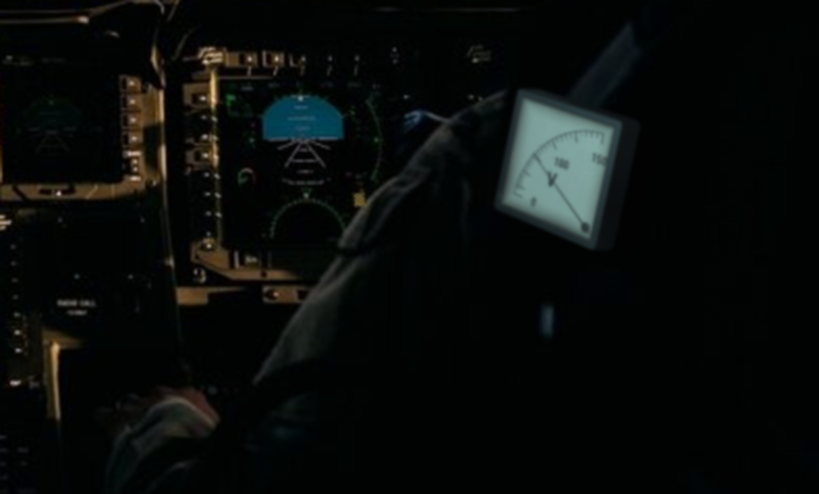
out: 75 V
